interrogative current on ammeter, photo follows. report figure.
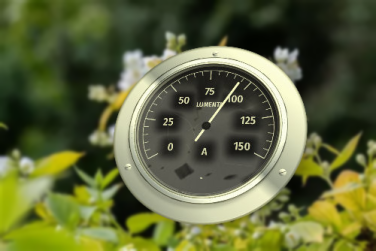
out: 95 A
